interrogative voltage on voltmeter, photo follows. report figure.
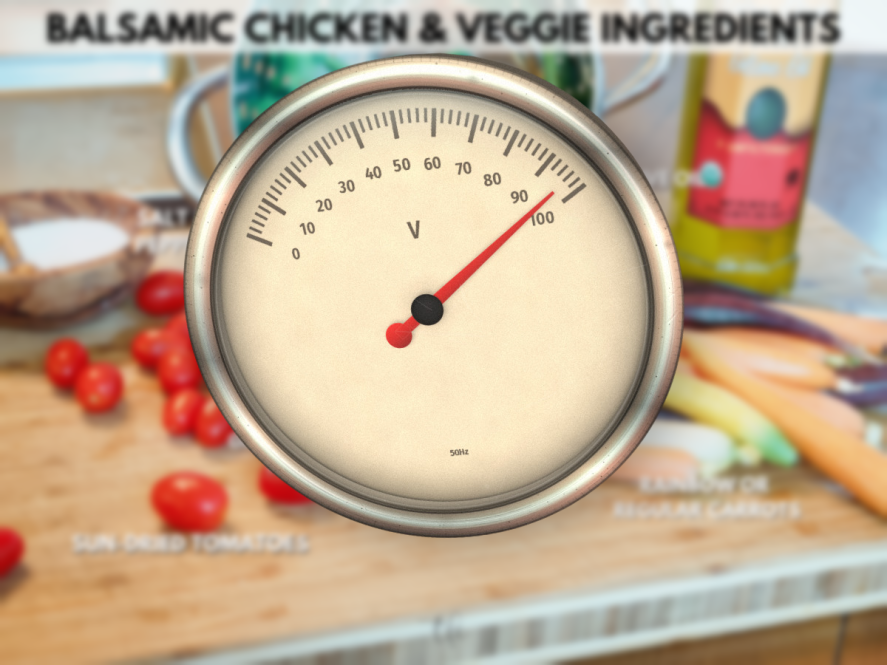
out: 96 V
